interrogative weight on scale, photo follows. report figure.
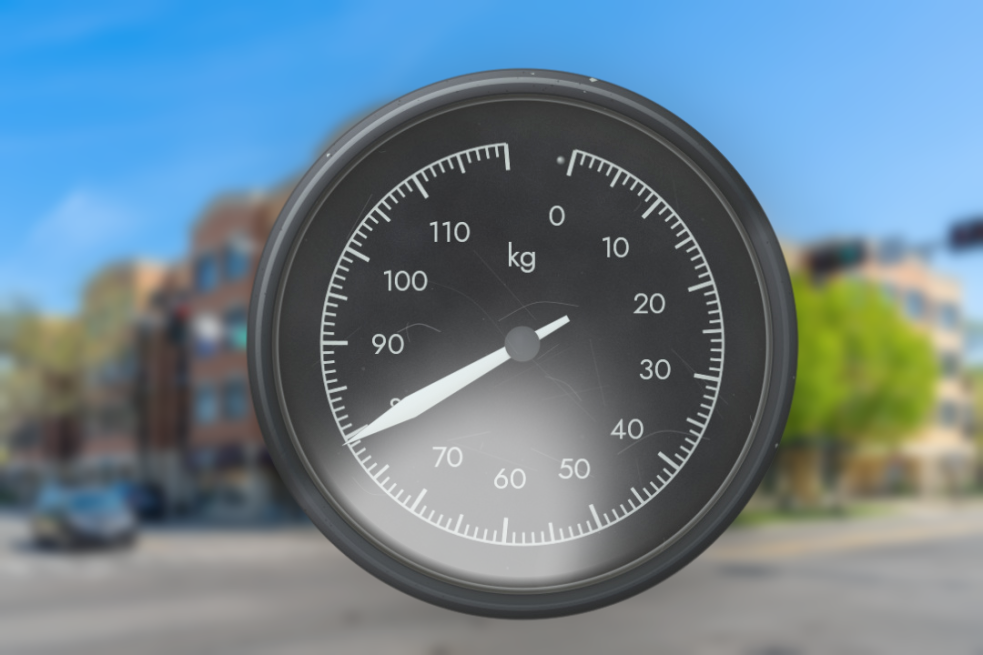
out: 79.5 kg
